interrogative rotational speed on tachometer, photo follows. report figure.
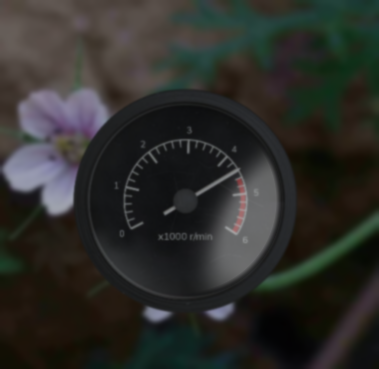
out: 4400 rpm
